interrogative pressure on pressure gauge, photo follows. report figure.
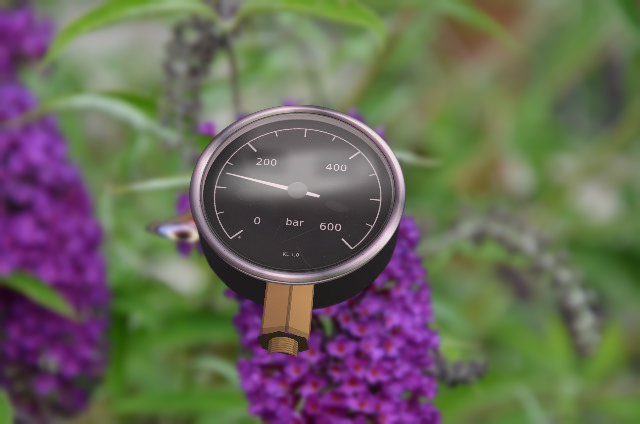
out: 125 bar
